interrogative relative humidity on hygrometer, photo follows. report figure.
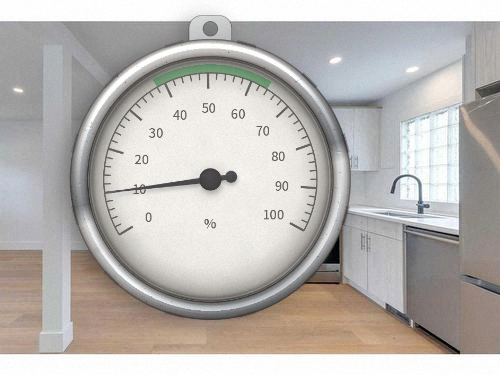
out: 10 %
